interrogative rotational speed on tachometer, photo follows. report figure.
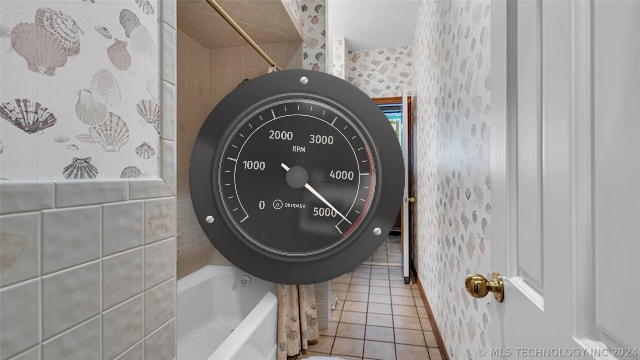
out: 4800 rpm
